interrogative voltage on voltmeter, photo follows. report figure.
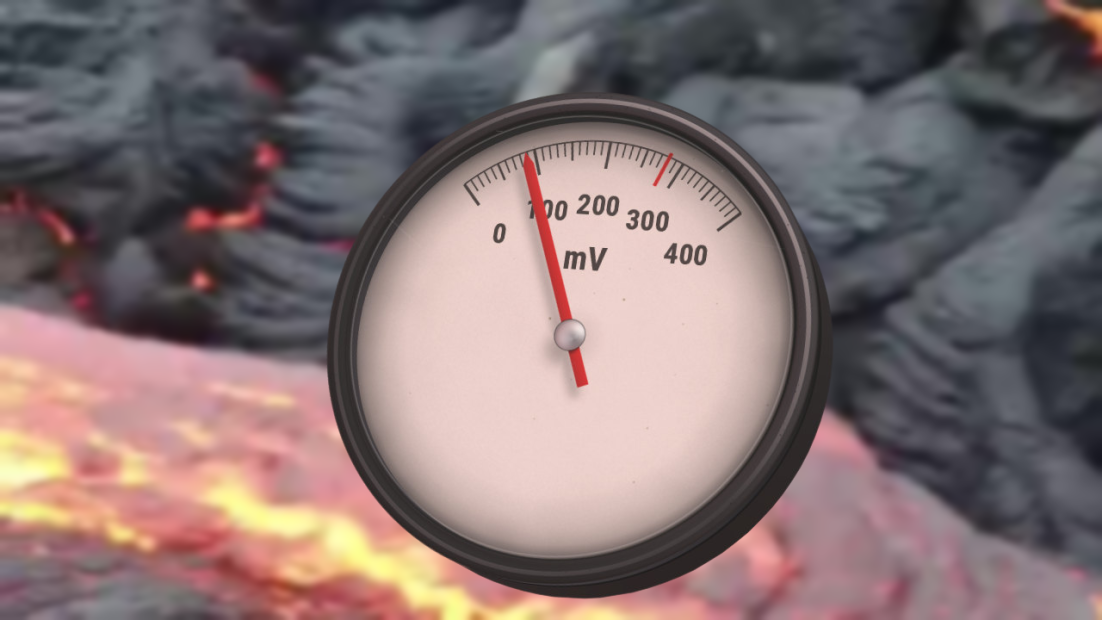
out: 90 mV
